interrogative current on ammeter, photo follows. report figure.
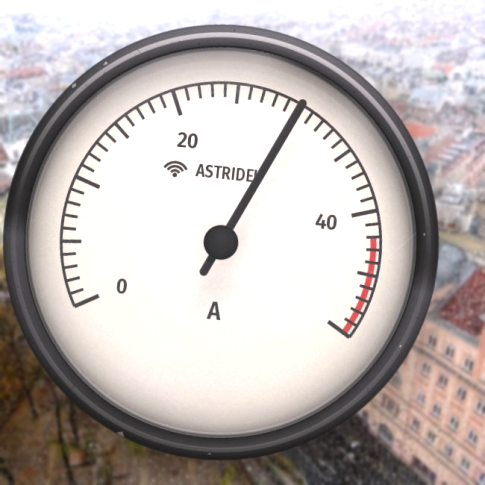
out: 30 A
